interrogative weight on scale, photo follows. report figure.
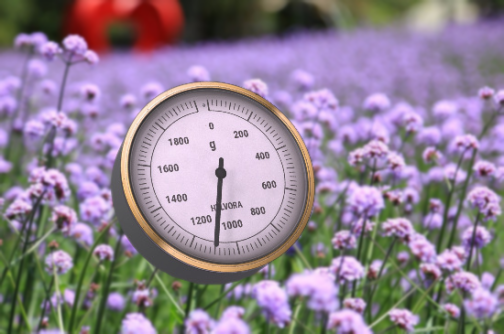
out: 1100 g
